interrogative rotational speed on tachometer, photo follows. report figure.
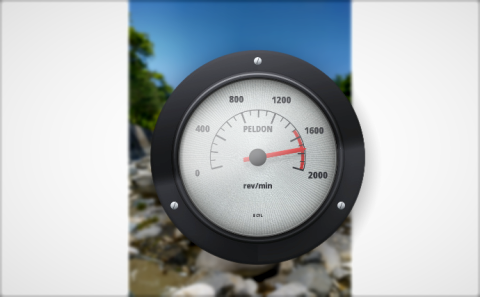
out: 1750 rpm
